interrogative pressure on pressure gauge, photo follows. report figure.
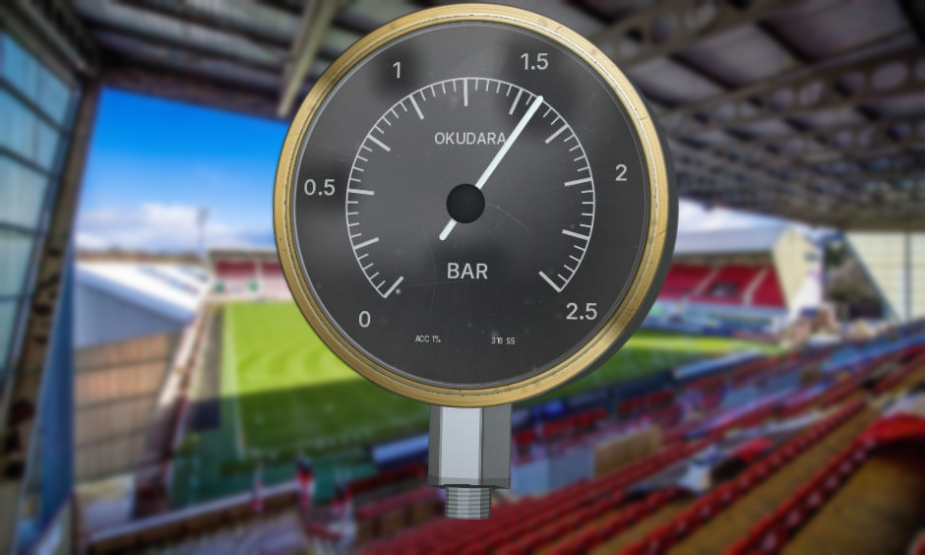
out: 1.6 bar
